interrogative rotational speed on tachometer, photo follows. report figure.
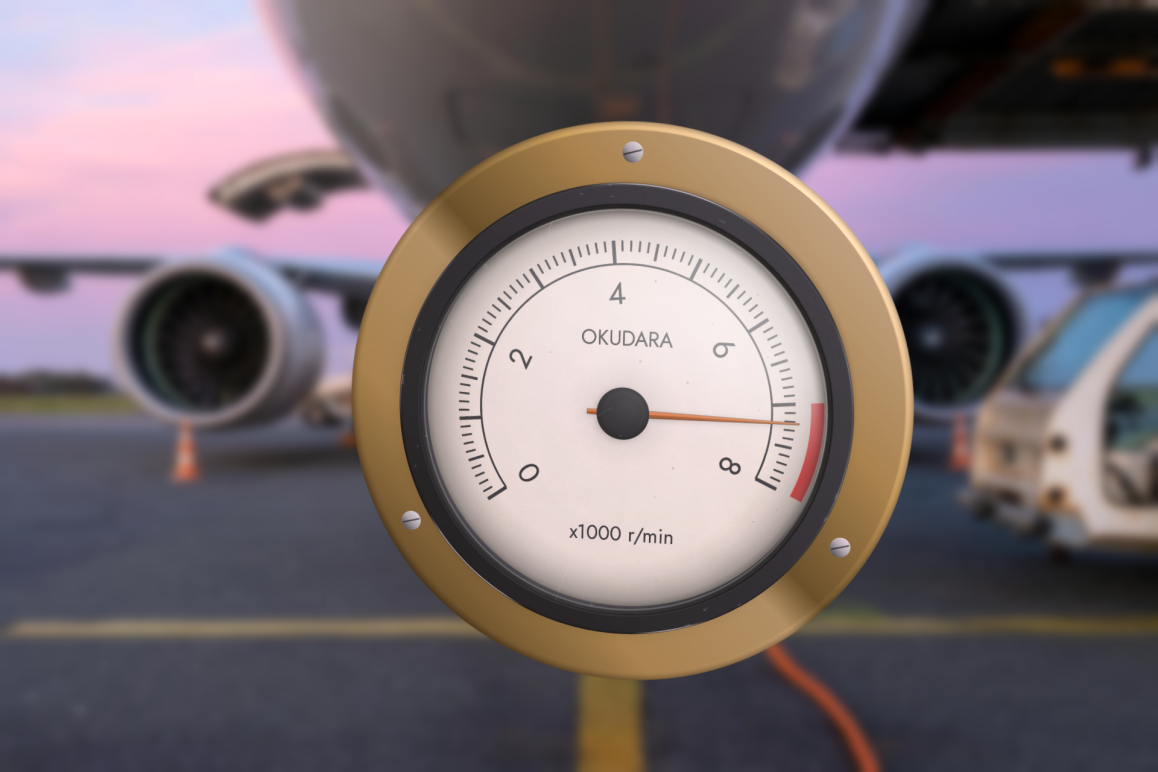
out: 7200 rpm
